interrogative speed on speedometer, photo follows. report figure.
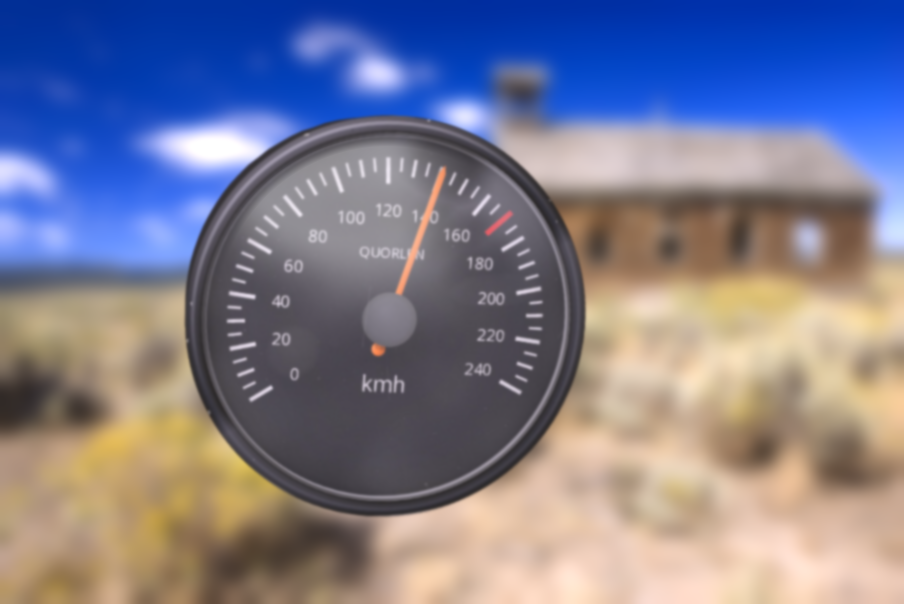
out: 140 km/h
